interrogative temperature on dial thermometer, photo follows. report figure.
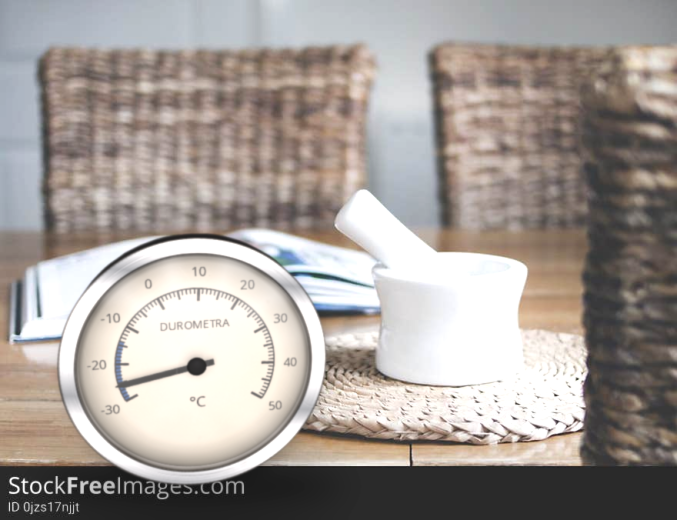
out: -25 °C
